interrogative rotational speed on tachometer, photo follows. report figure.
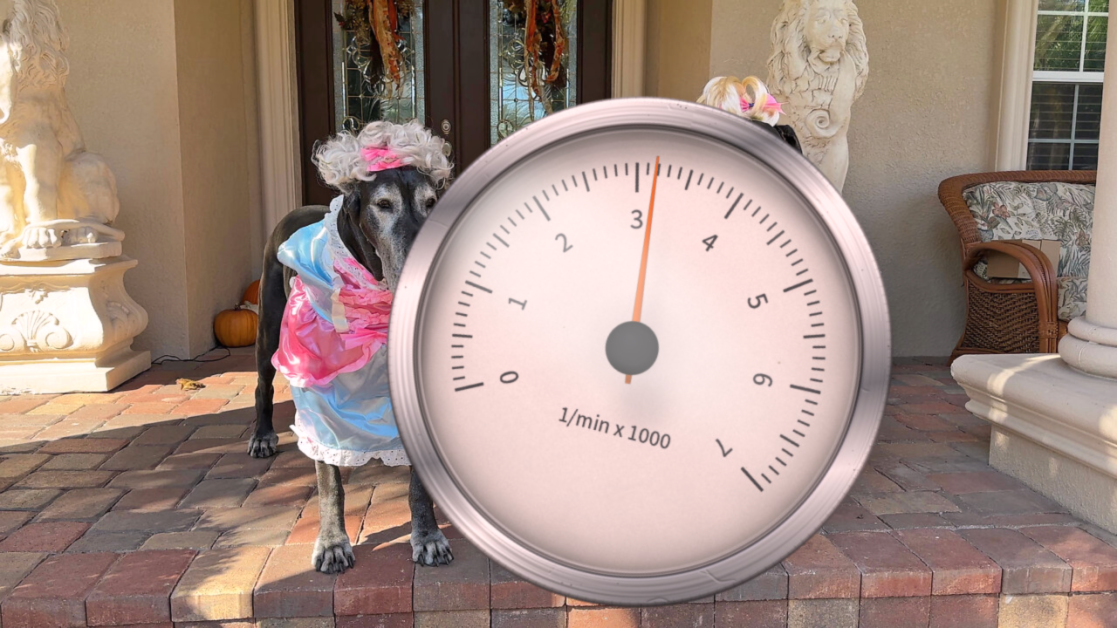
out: 3200 rpm
